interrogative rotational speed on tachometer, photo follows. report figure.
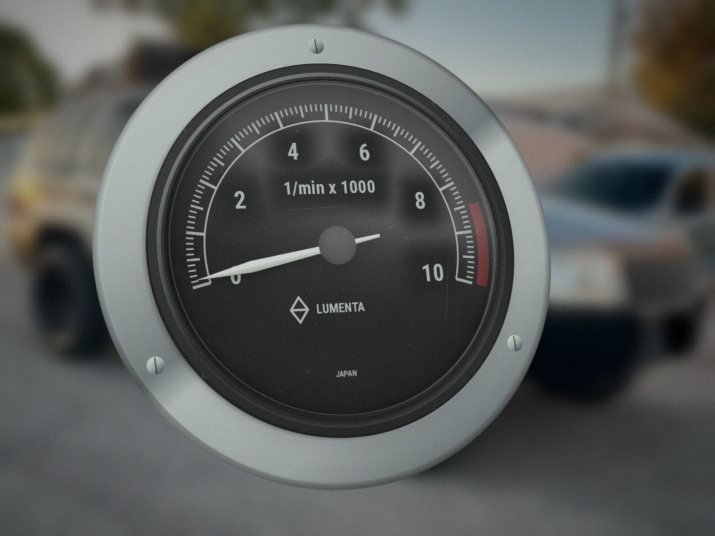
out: 100 rpm
